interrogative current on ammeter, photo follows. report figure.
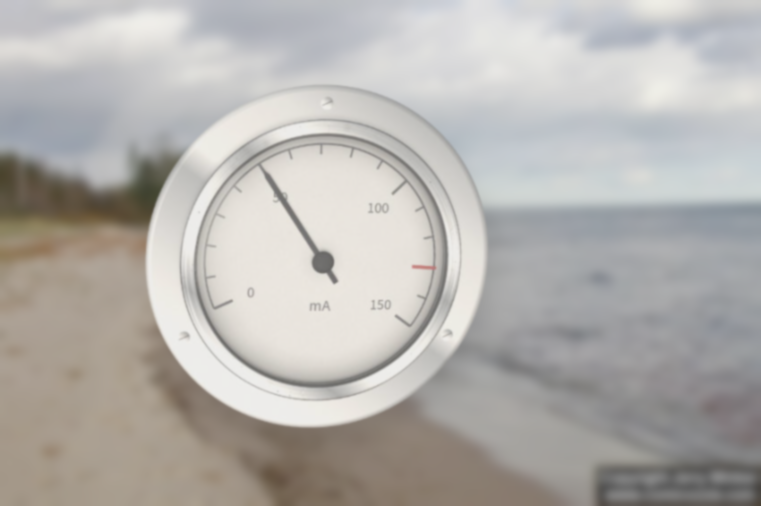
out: 50 mA
